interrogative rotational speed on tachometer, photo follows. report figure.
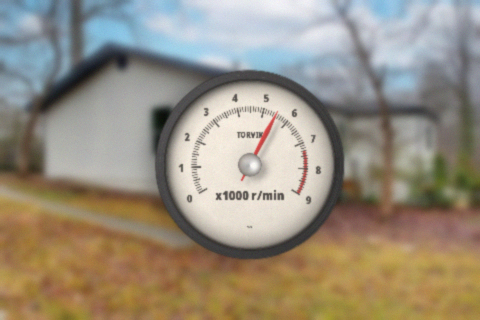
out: 5500 rpm
